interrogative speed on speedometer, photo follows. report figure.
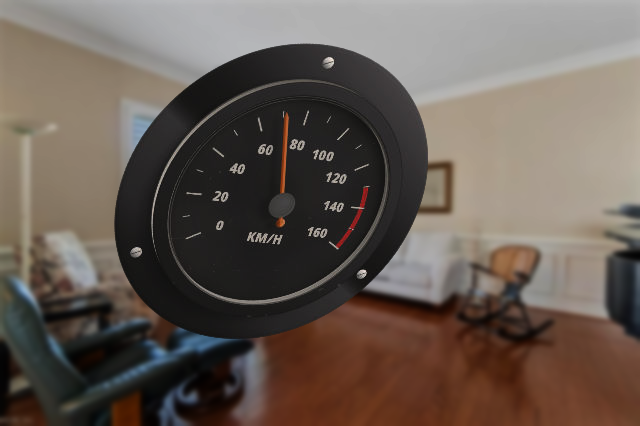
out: 70 km/h
